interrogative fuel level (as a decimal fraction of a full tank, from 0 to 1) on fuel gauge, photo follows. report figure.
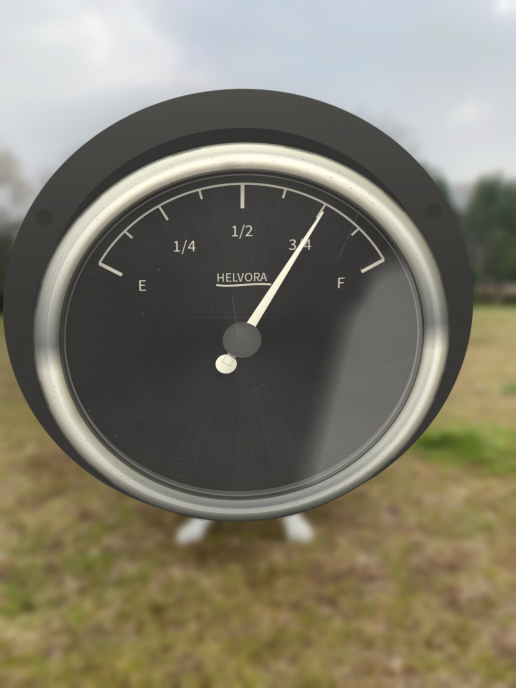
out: 0.75
